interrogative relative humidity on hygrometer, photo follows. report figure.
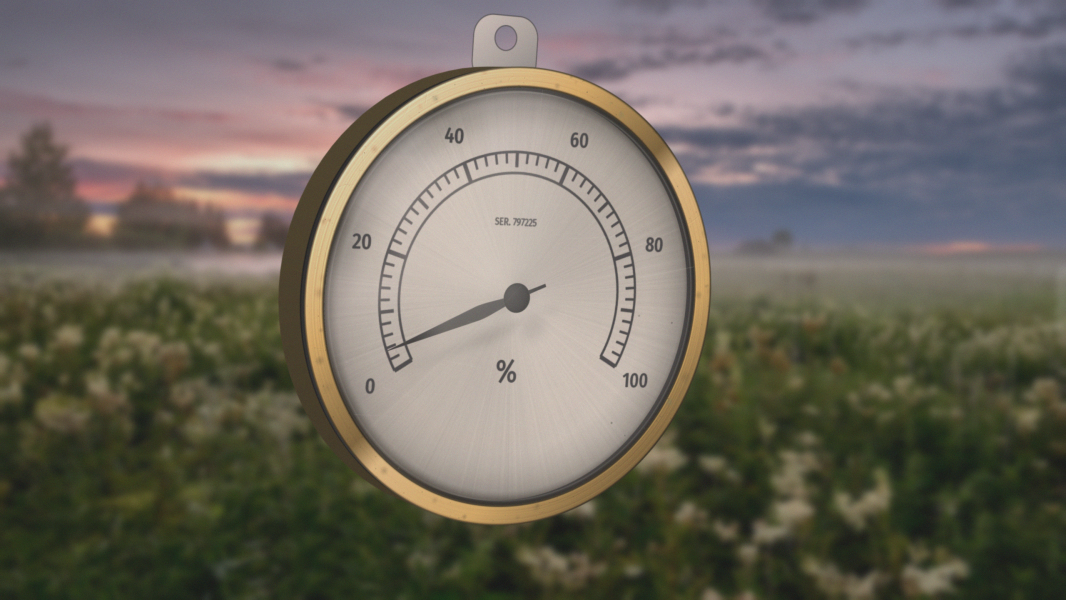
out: 4 %
